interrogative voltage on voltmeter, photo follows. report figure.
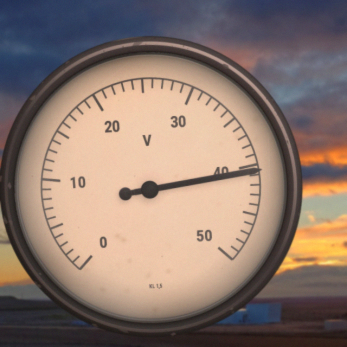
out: 40.5 V
